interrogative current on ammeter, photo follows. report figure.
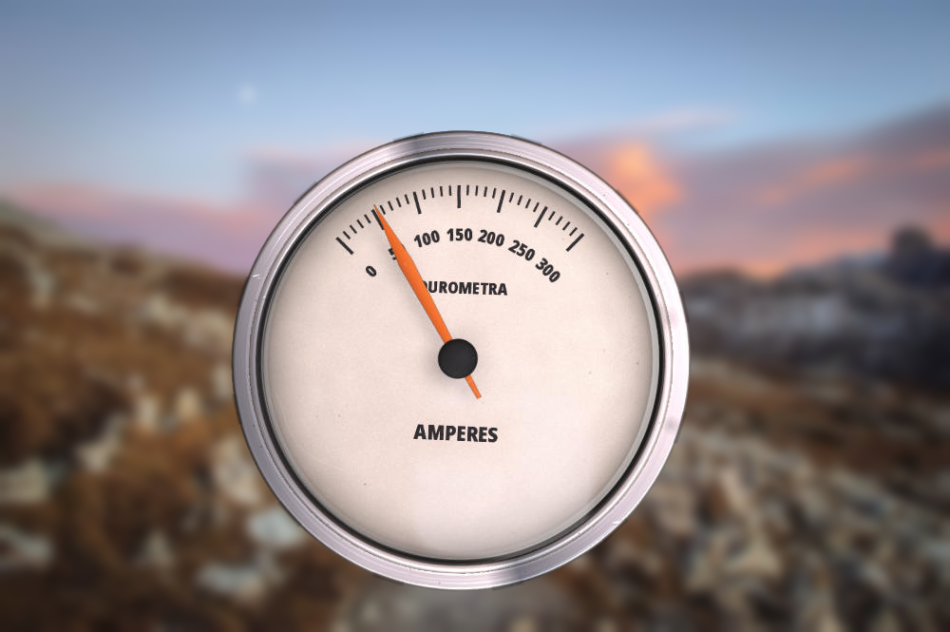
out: 55 A
